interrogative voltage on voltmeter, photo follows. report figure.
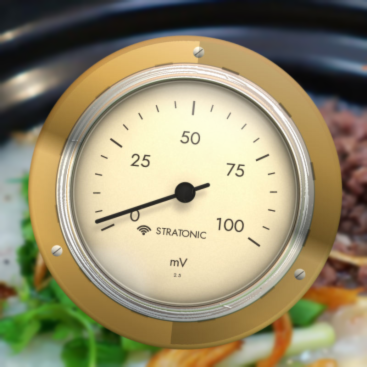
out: 2.5 mV
